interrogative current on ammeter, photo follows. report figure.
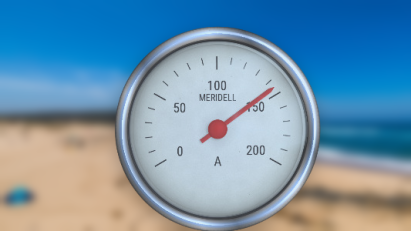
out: 145 A
